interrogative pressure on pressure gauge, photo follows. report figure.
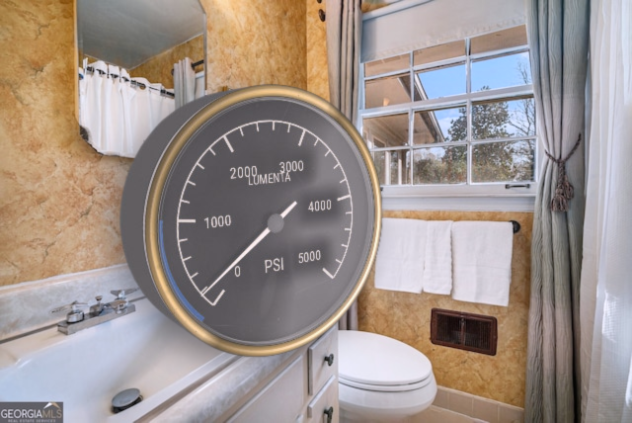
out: 200 psi
